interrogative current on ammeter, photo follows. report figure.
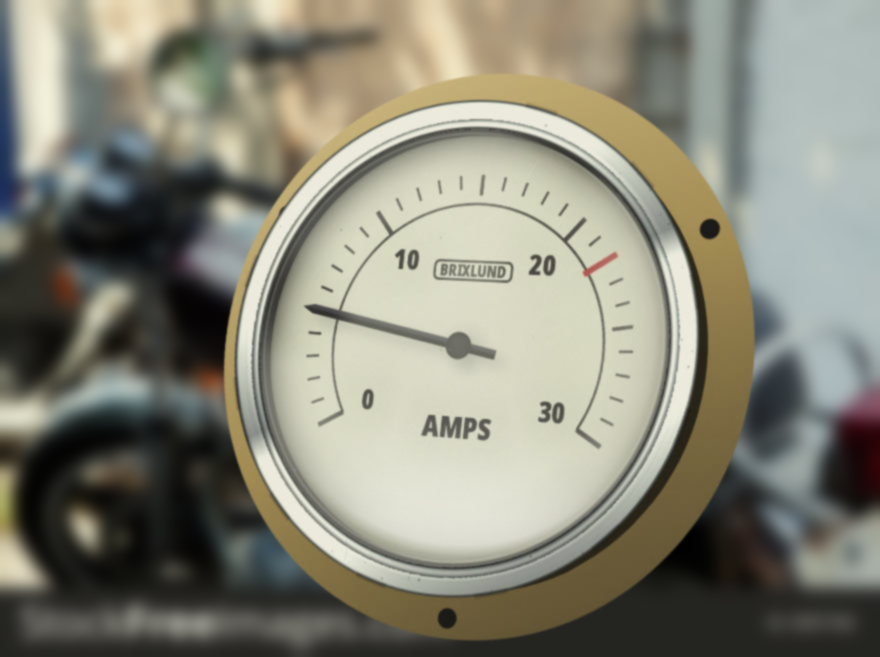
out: 5 A
